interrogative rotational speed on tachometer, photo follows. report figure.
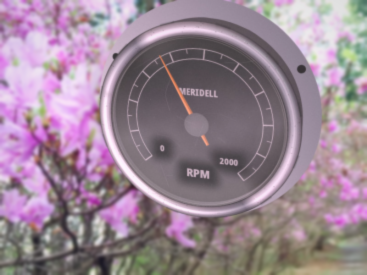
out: 750 rpm
